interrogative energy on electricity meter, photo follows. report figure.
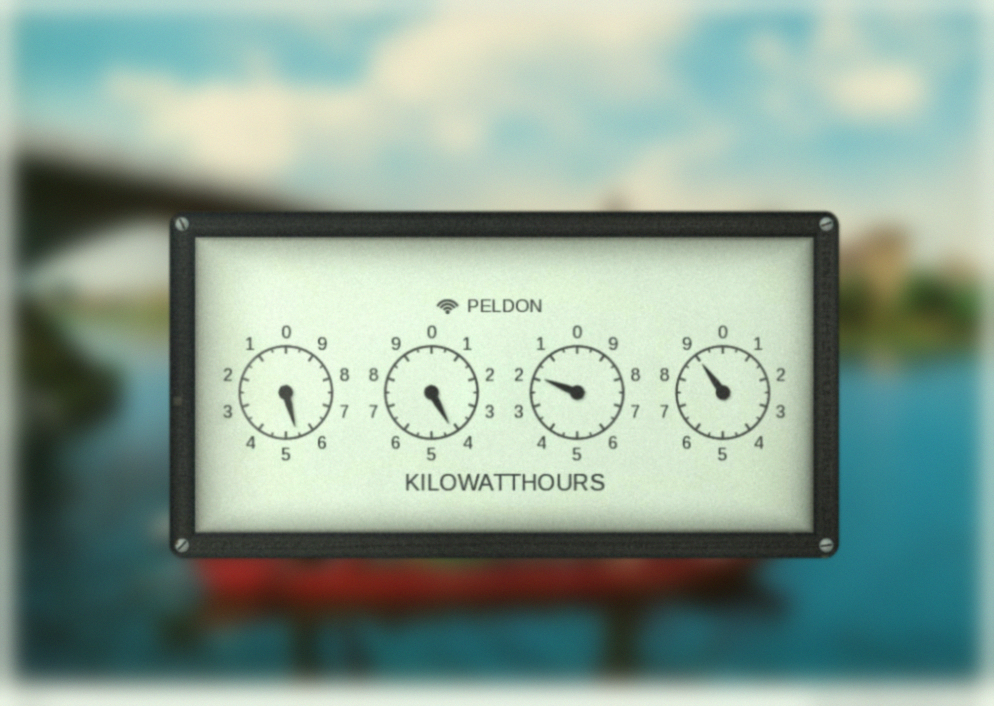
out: 5419 kWh
